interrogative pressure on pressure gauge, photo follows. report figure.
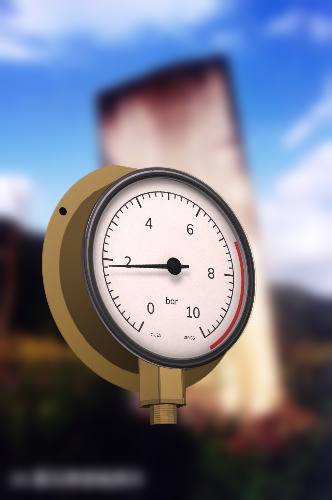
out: 1.8 bar
